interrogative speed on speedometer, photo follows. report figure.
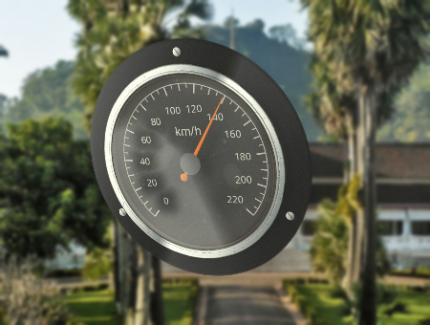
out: 140 km/h
